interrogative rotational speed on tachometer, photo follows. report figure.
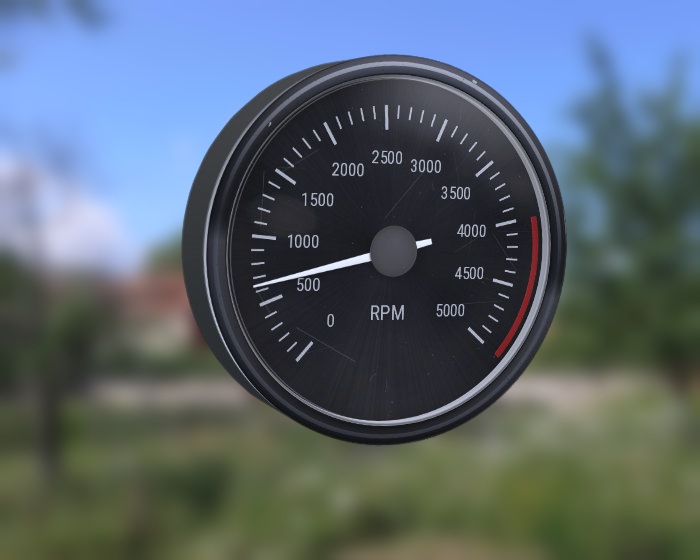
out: 650 rpm
